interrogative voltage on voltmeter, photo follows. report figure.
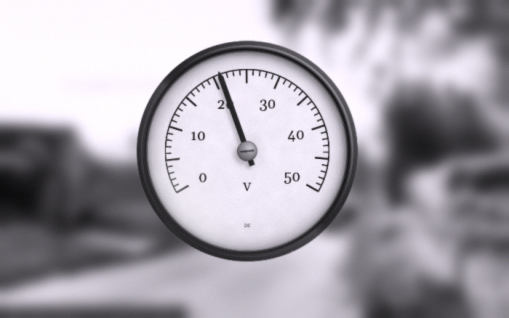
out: 21 V
